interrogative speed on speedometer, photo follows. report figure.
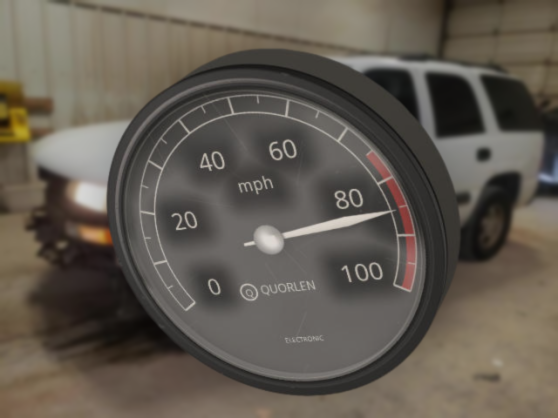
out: 85 mph
